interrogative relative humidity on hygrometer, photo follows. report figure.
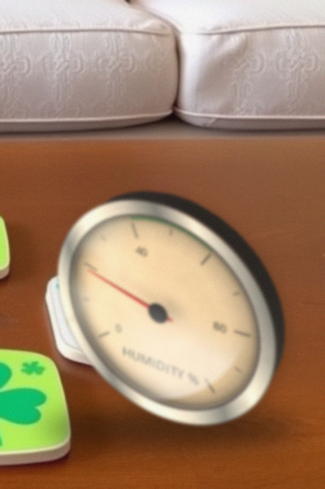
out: 20 %
